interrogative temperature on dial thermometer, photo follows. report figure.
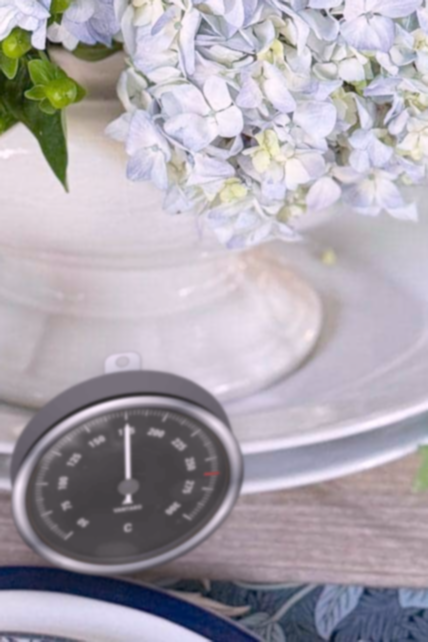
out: 175 °C
